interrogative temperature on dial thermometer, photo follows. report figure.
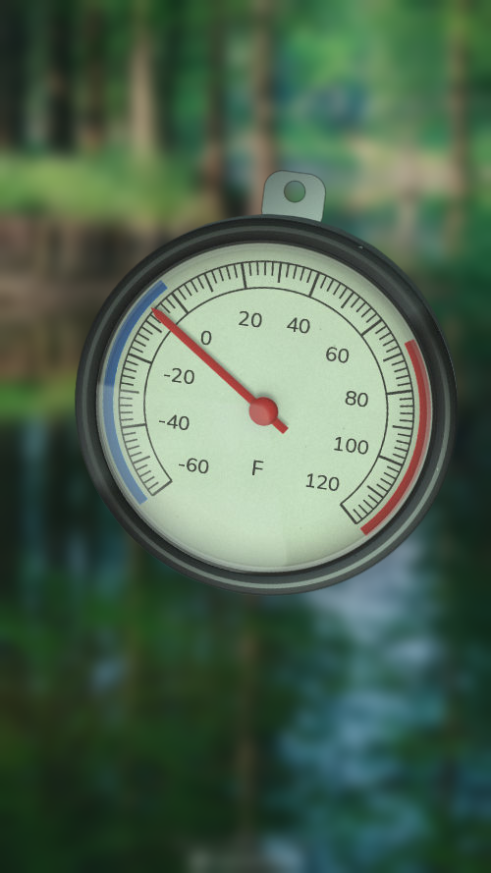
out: -6 °F
